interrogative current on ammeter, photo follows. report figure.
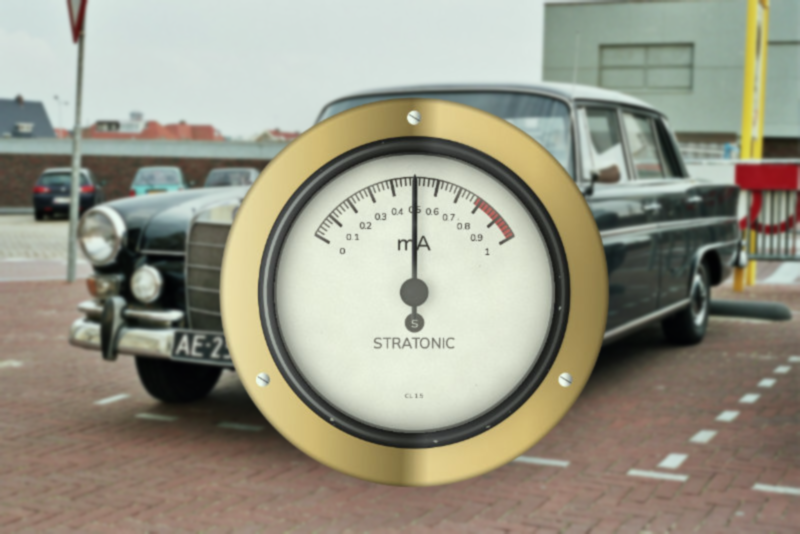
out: 0.5 mA
